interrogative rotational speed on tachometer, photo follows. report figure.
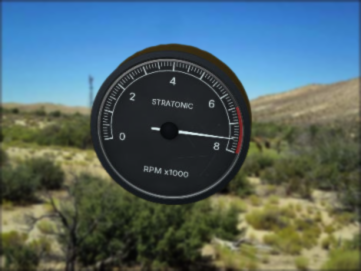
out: 7500 rpm
